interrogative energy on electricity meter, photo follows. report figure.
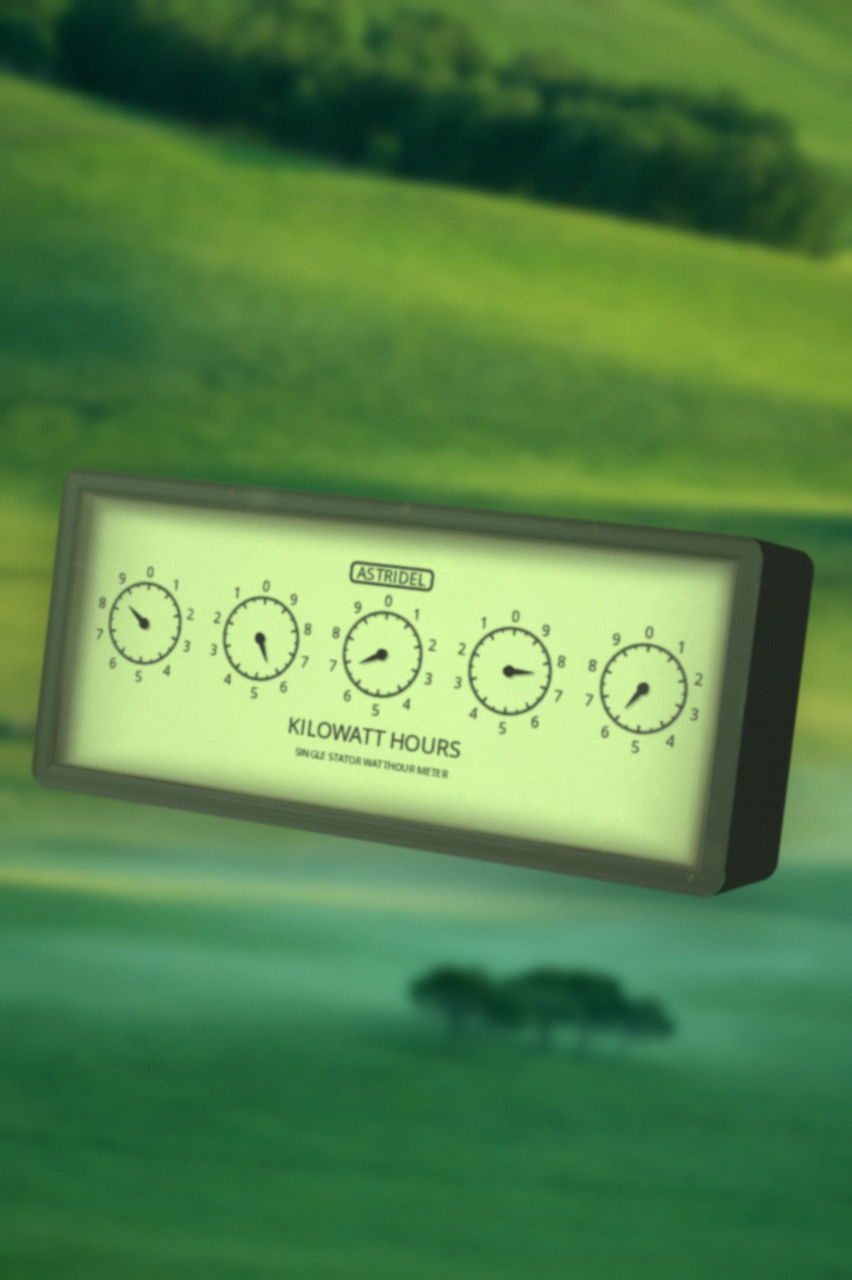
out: 85676 kWh
